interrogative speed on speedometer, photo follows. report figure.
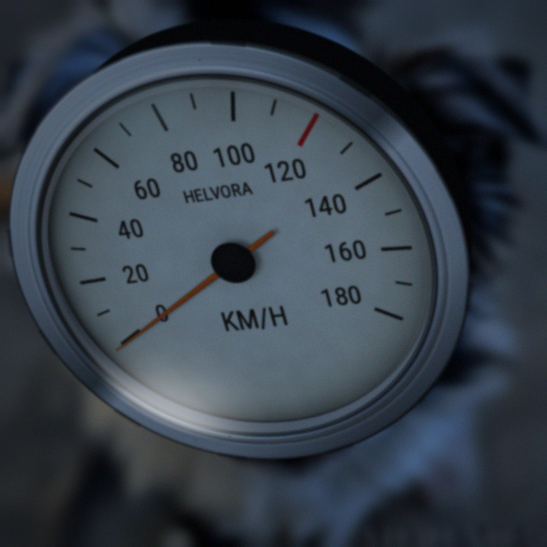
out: 0 km/h
